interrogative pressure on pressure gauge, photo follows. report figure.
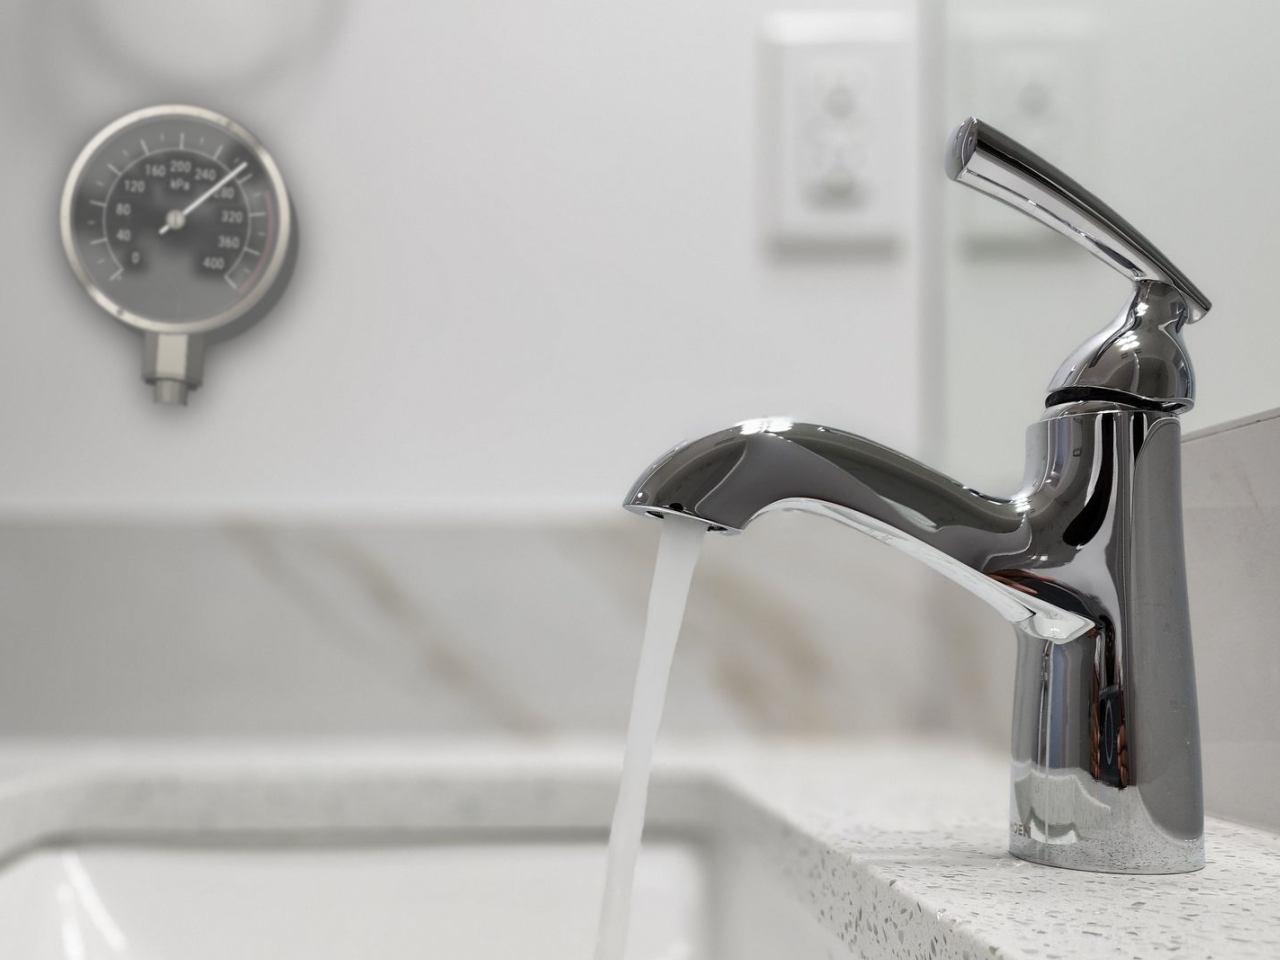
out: 270 kPa
